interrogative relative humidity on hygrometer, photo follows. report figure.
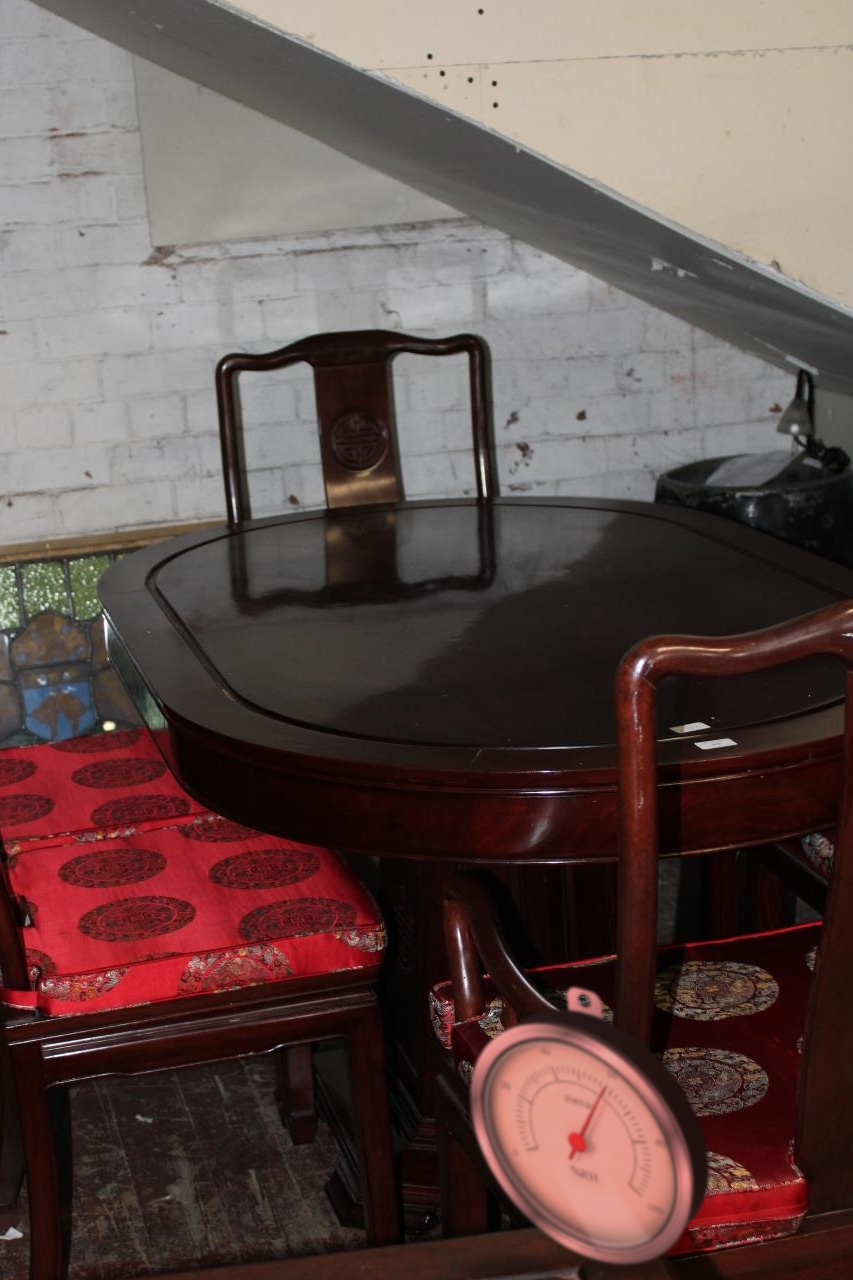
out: 60 %
